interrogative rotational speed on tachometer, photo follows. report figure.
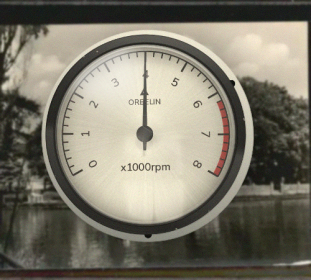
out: 4000 rpm
